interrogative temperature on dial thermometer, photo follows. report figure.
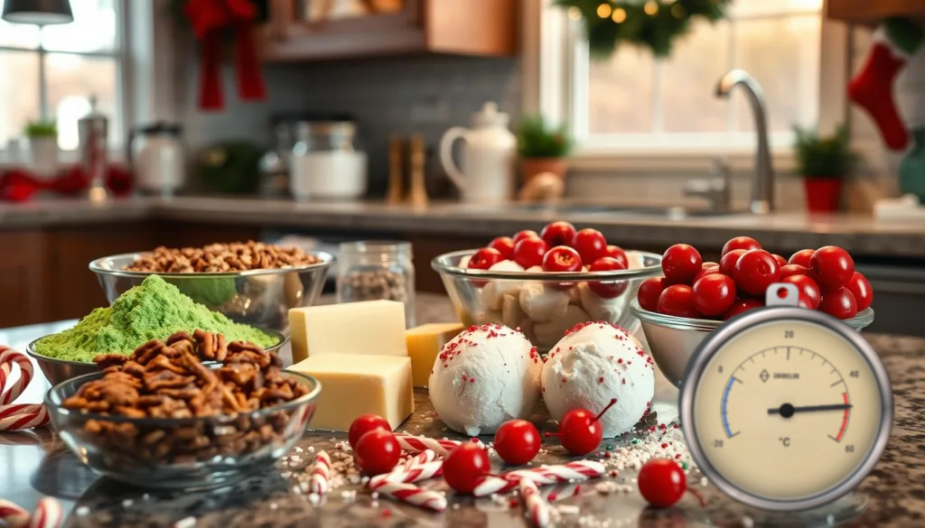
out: 48 °C
